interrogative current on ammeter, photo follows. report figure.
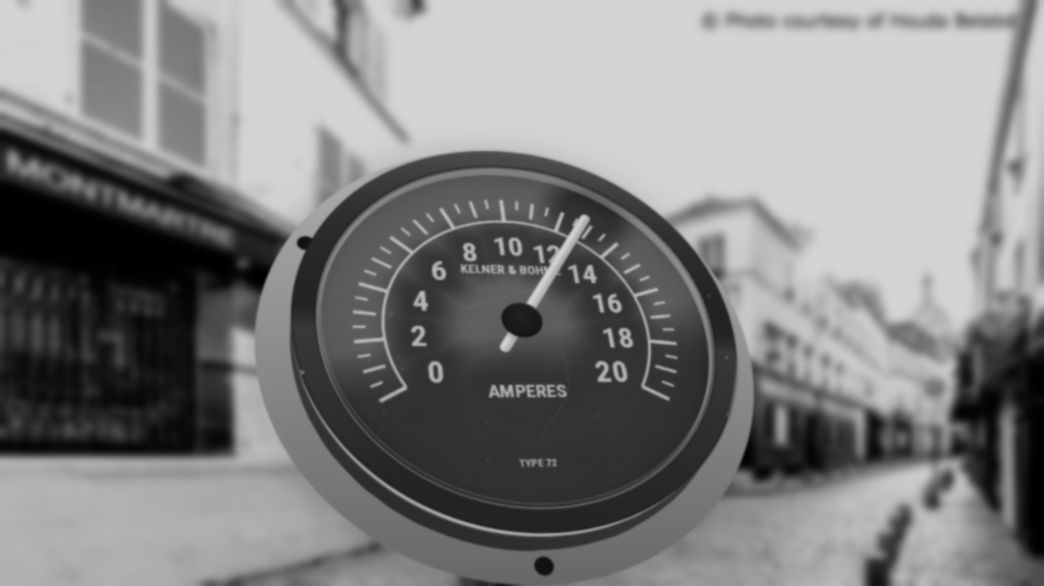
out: 12.75 A
